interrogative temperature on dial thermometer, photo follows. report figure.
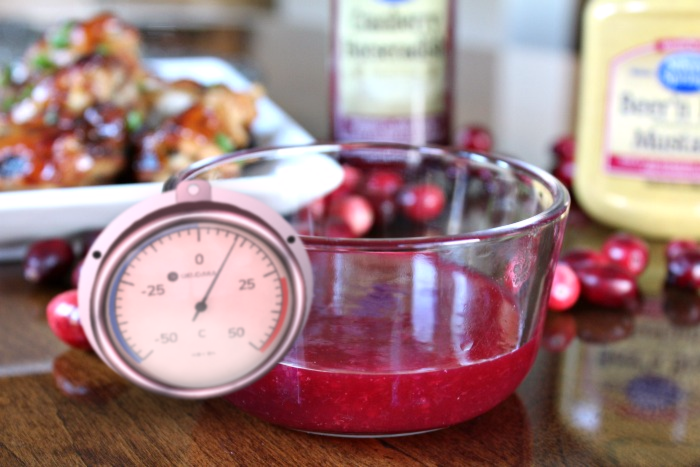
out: 10 °C
